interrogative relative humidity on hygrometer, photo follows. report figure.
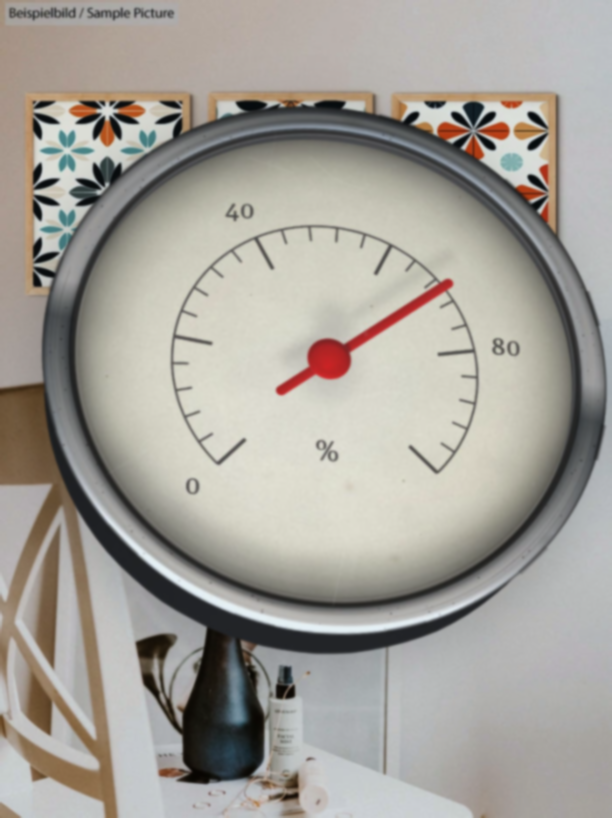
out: 70 %
